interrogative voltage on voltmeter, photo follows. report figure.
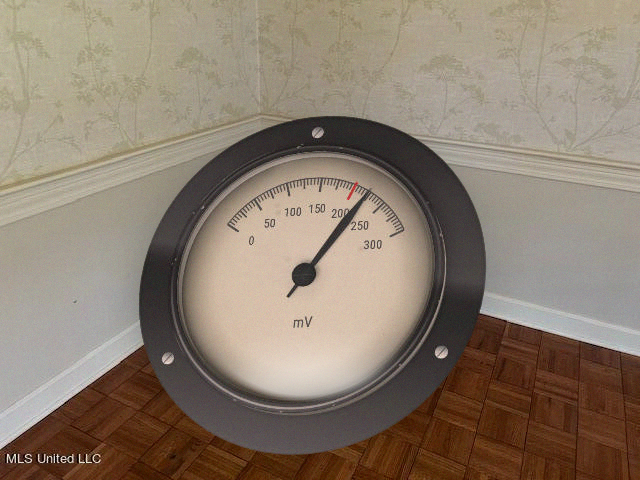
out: 225 mV
